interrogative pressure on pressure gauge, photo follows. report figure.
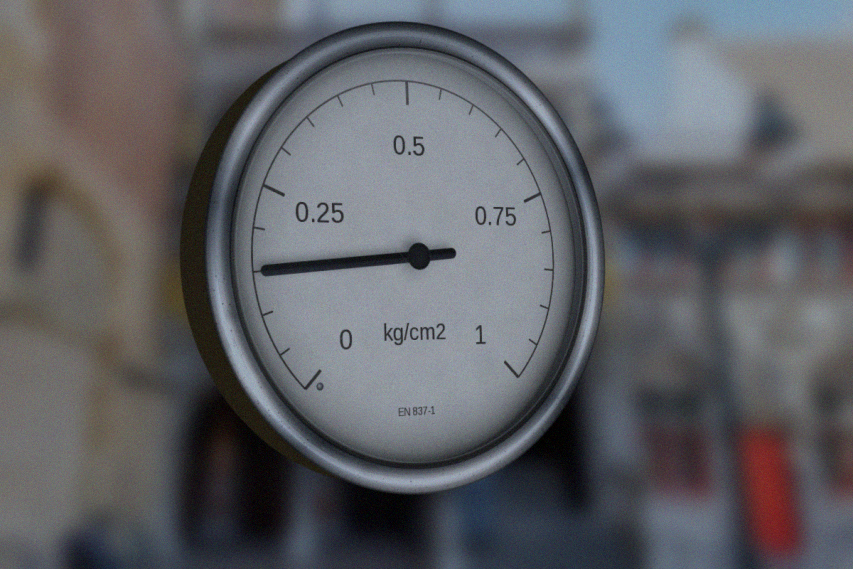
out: 0.15 kg/cm²
